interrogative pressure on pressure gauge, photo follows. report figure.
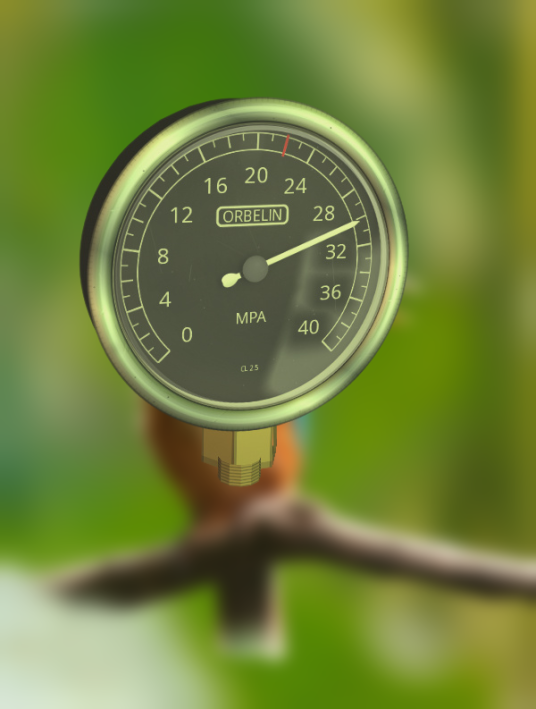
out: 30 MPa
